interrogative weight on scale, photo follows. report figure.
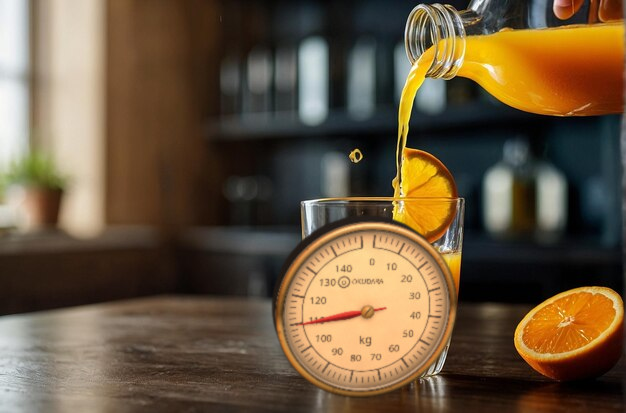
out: 110 kg
